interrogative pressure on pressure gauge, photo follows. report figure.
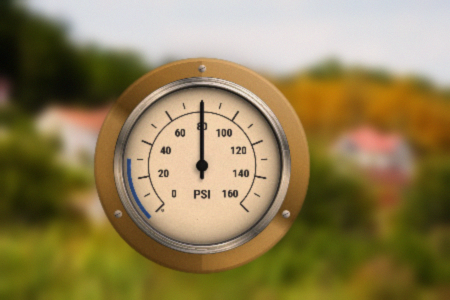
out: 80 psi
